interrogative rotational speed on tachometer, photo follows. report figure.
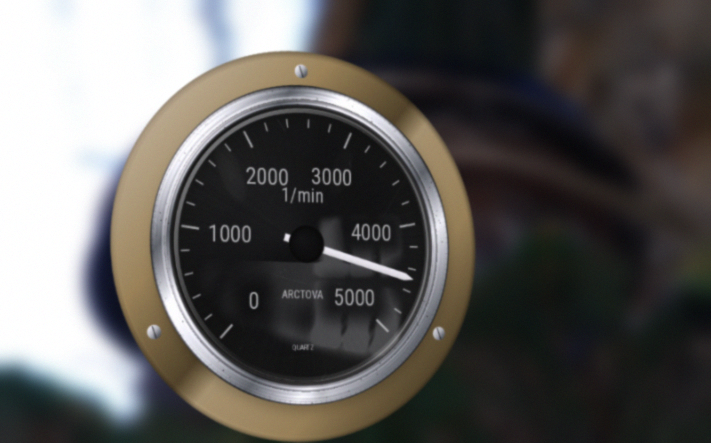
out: 4500 rpm
